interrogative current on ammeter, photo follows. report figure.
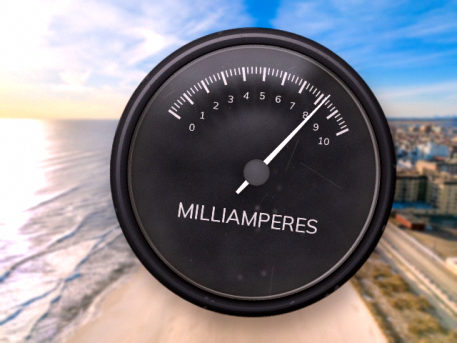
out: 8.2 mA
